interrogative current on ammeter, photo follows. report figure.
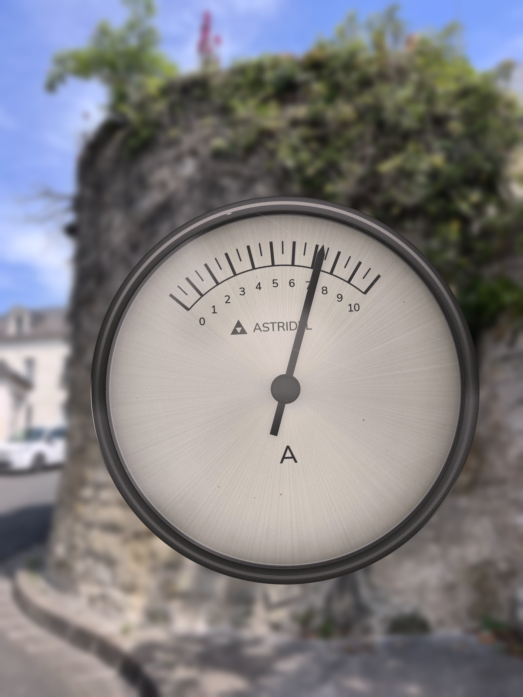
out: 7.25 A
